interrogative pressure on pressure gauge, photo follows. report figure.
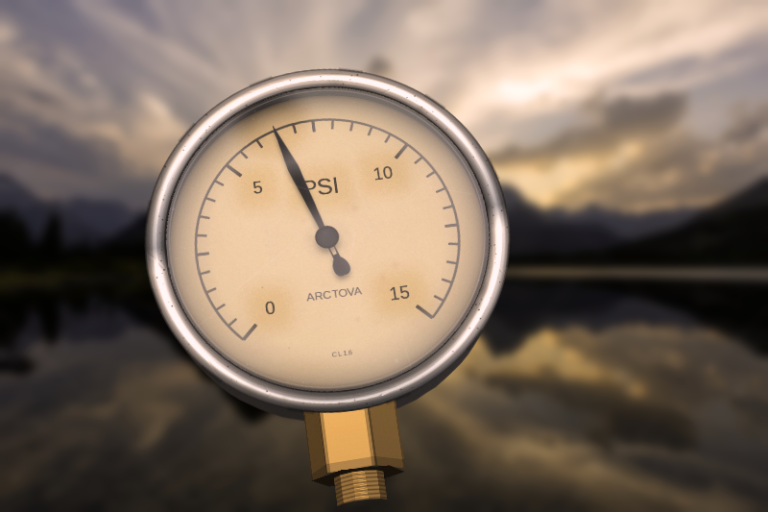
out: 6.5 psi
